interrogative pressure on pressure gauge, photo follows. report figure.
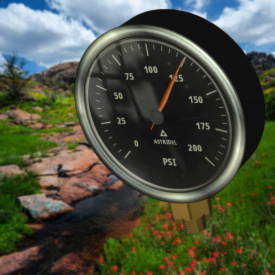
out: 125 psi
